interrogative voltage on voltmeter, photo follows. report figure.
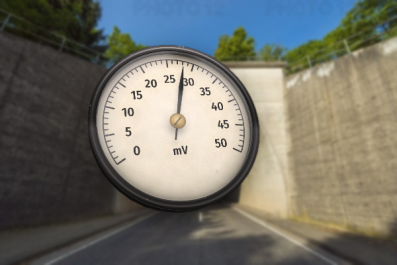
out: 28 mV
